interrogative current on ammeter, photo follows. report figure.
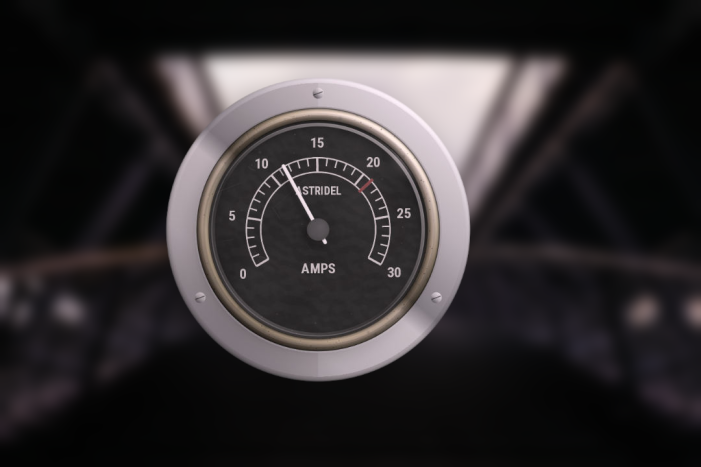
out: 11.5 A
